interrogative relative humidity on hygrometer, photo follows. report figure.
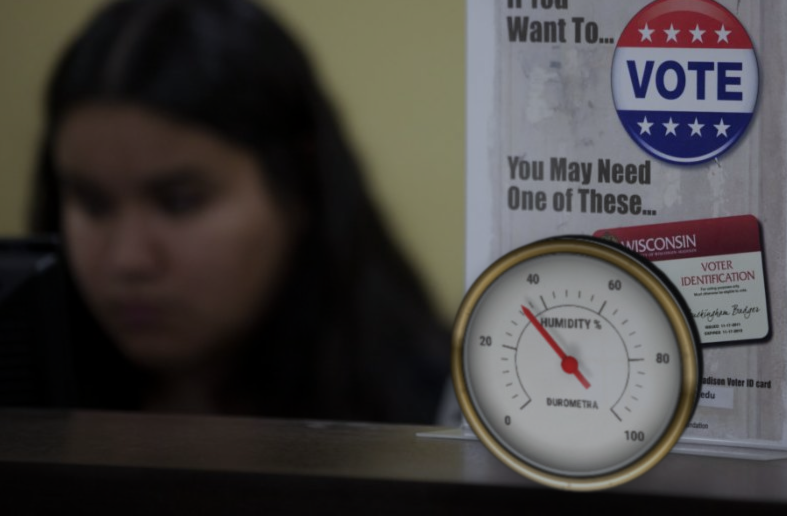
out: 34 %
